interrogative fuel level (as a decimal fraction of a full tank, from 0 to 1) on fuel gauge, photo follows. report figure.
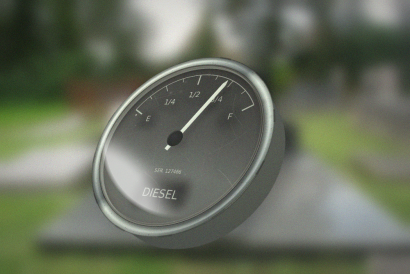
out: 0.75
